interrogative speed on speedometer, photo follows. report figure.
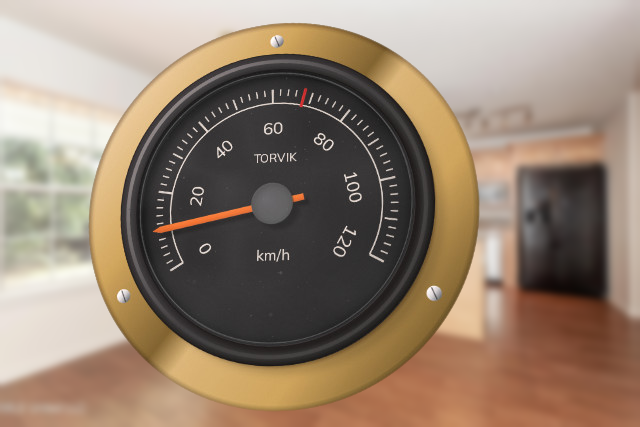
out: 10 km/h
